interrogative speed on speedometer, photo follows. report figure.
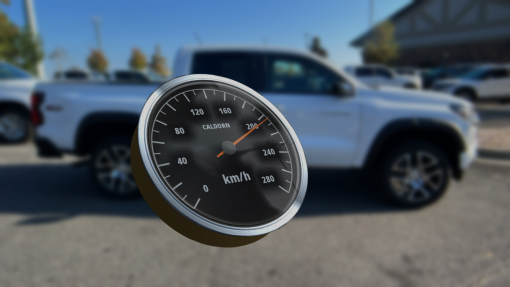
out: 205 km/h
